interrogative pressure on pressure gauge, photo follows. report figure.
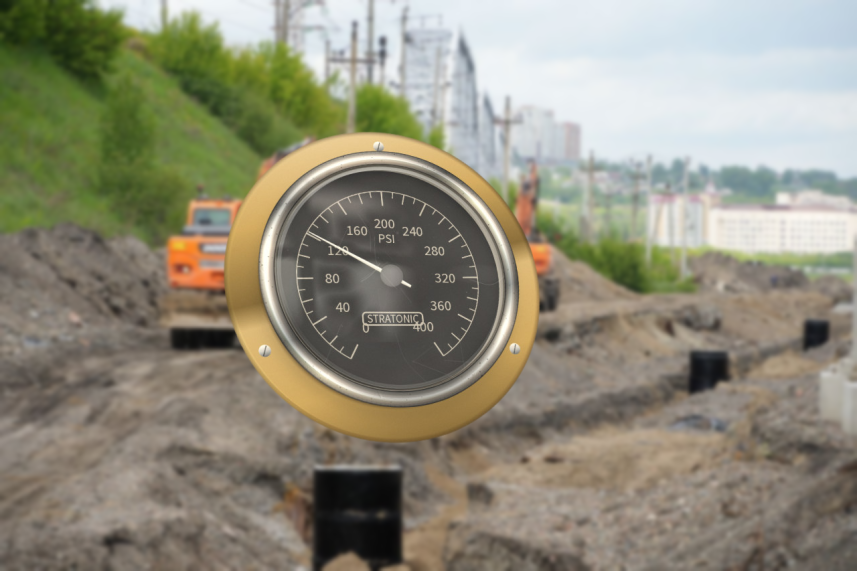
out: 120 psi
